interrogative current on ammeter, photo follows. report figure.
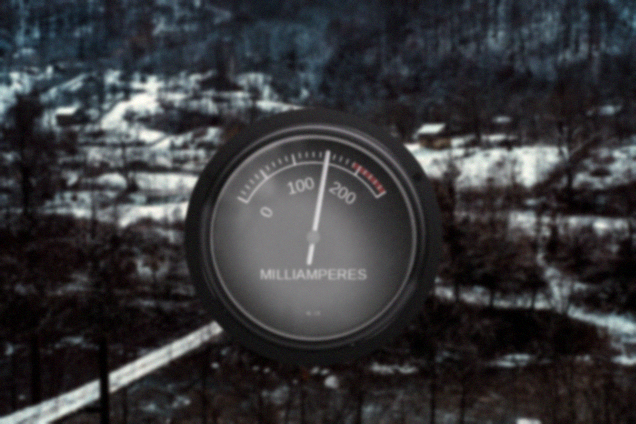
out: 150 mA
